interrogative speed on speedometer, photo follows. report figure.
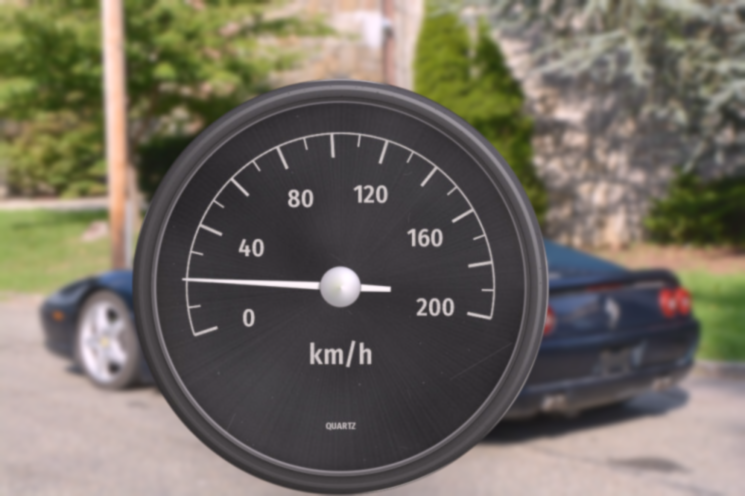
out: 20 km/h
